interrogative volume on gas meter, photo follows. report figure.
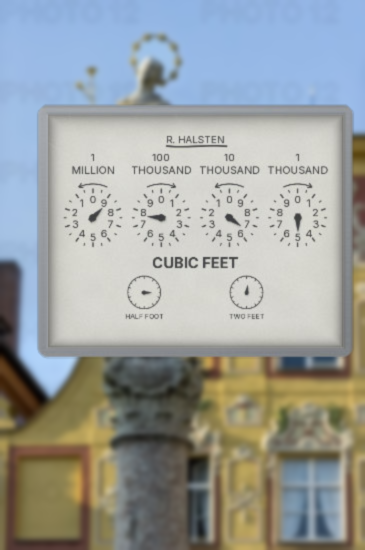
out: 876500 ft³
